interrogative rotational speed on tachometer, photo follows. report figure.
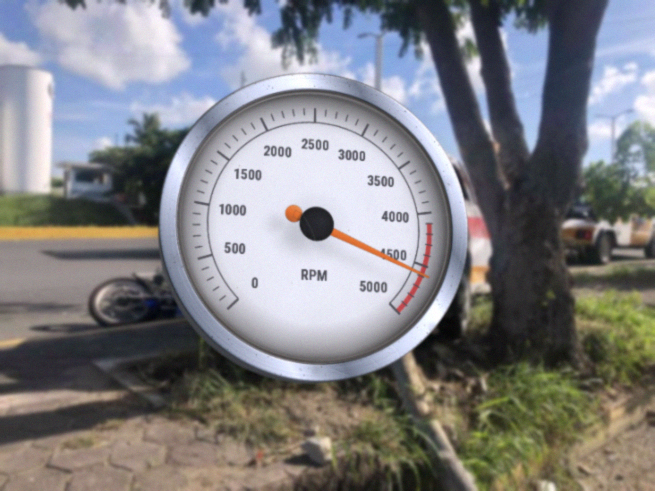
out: 4600 rpm
